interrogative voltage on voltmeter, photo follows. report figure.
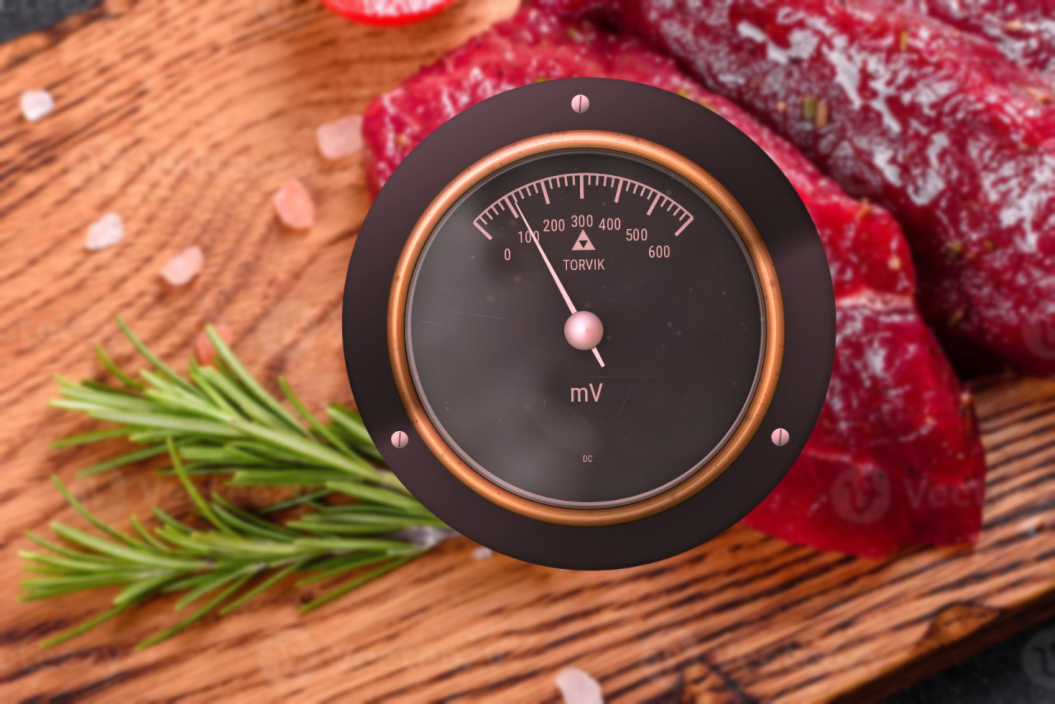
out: 120 mV
